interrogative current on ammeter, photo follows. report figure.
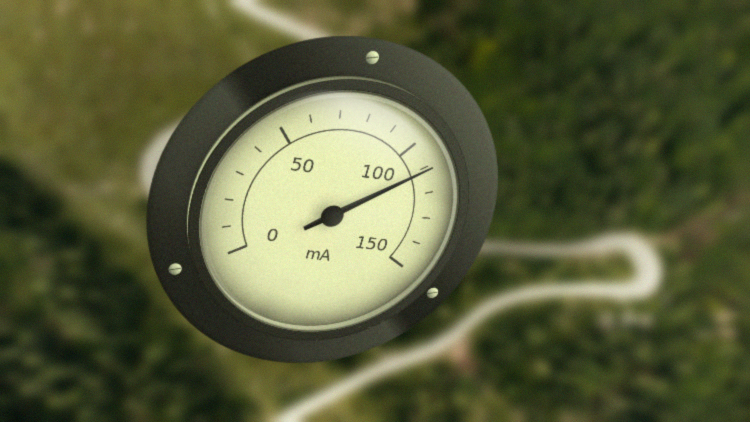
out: 110 mA
